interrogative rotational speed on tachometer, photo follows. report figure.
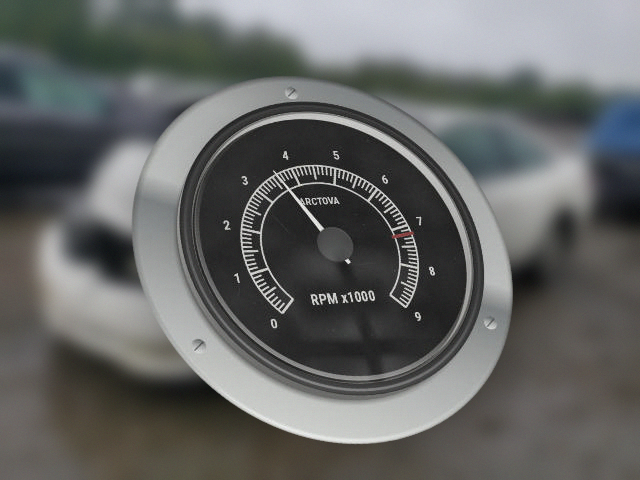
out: 3500 rpm
